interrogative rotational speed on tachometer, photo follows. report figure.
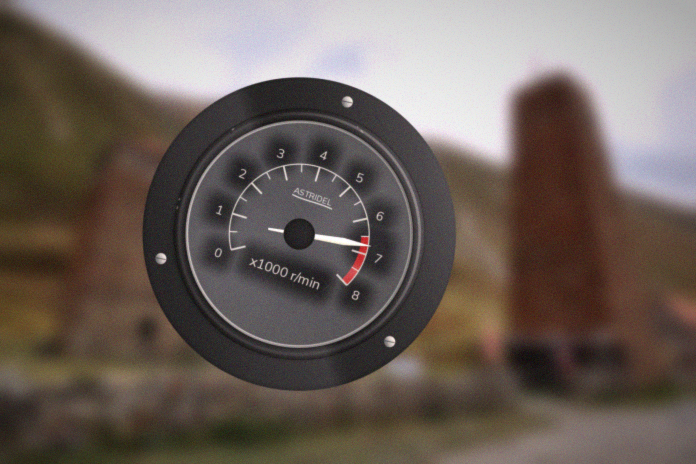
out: 6750 rpm
